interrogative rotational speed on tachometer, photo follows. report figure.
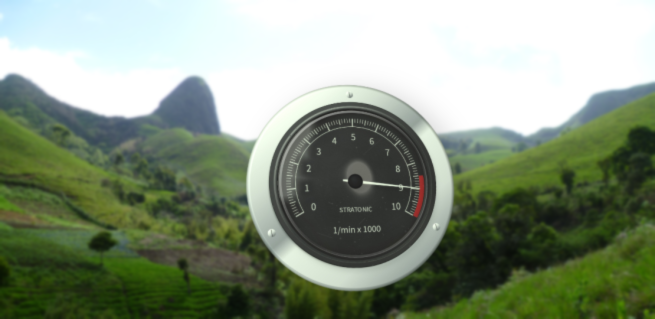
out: 9000 rpm
